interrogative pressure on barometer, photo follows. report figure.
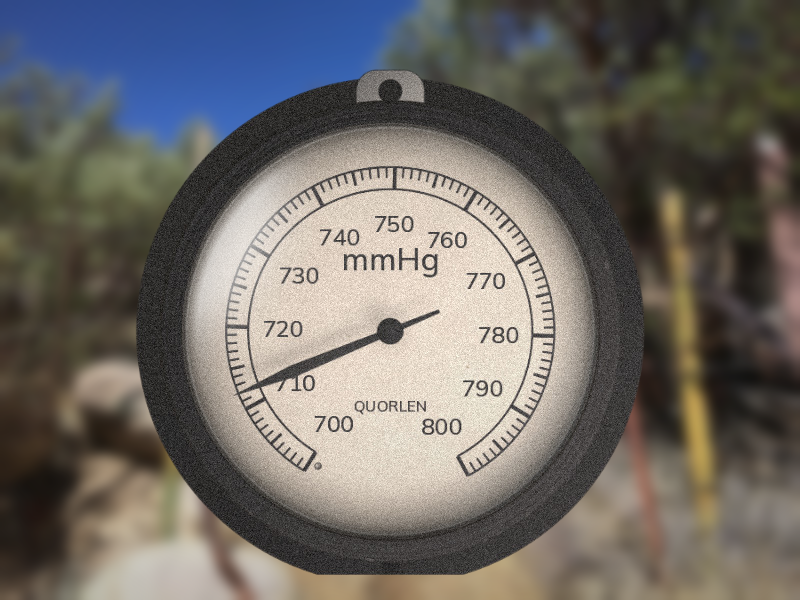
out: 712 mmHg
